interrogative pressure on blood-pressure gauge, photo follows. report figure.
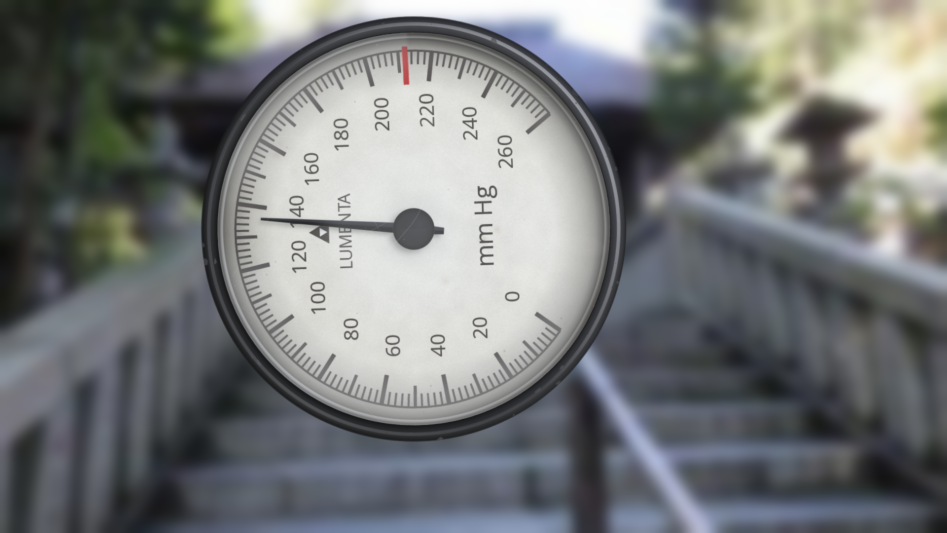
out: 136 mmHg
